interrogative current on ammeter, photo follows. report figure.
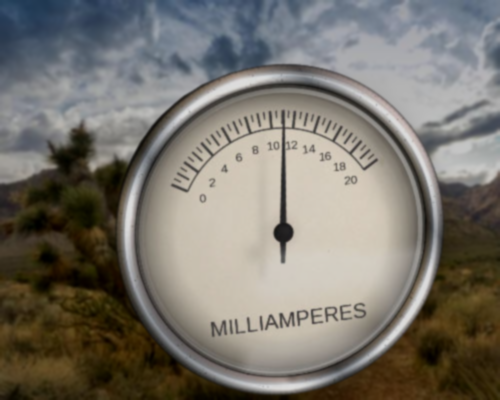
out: 11 mA
